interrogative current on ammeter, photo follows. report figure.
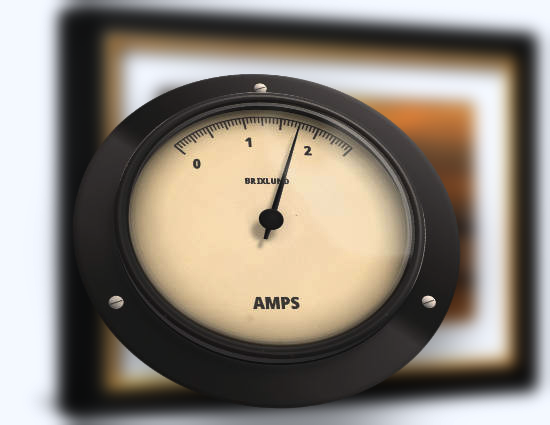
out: 1.75 A
